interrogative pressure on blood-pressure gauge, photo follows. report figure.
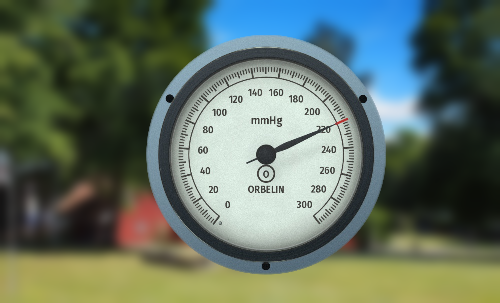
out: 220 mmHg
